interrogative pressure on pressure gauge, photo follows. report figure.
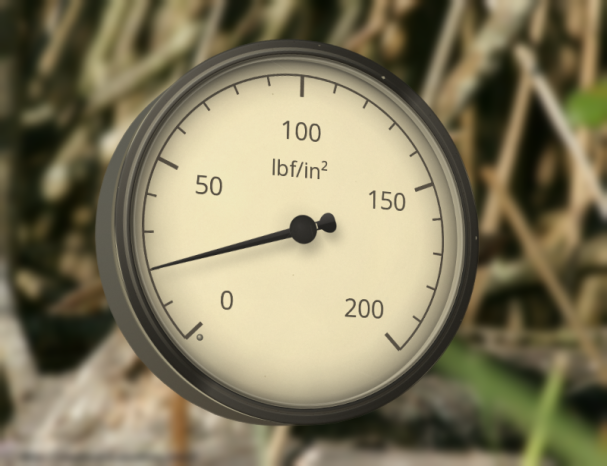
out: 20 psi
